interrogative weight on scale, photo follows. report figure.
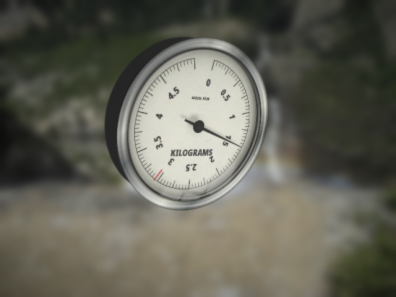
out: 1.5 kg
